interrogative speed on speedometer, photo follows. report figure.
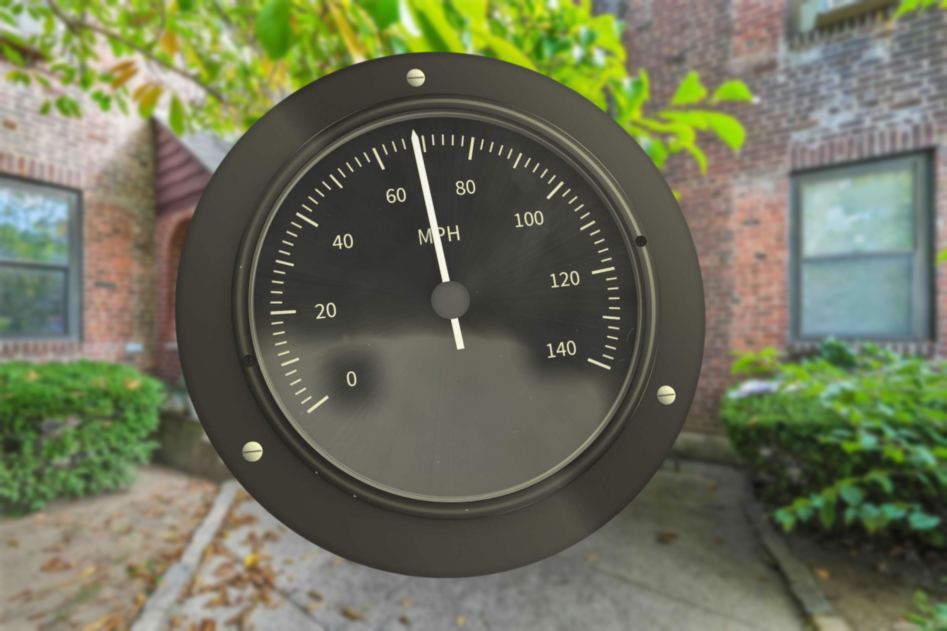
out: 68 mph
